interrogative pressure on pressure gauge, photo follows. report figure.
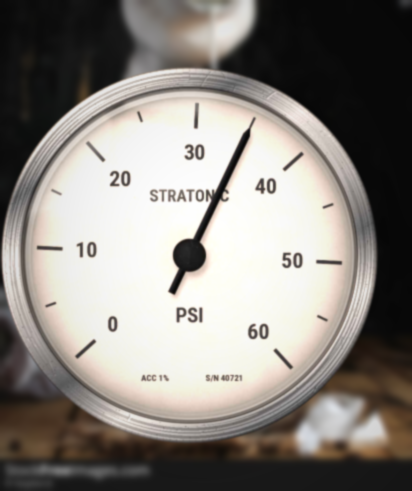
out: 35 psi
